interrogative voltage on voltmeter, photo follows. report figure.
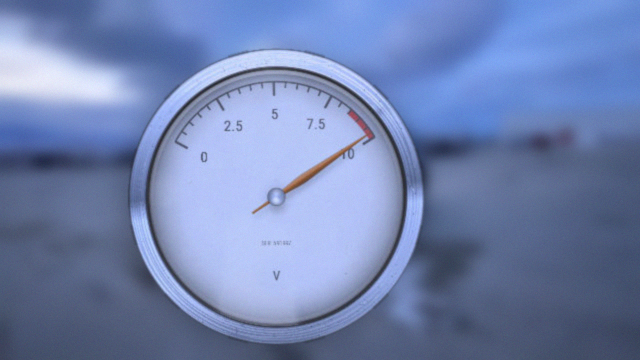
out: 9.75 V
